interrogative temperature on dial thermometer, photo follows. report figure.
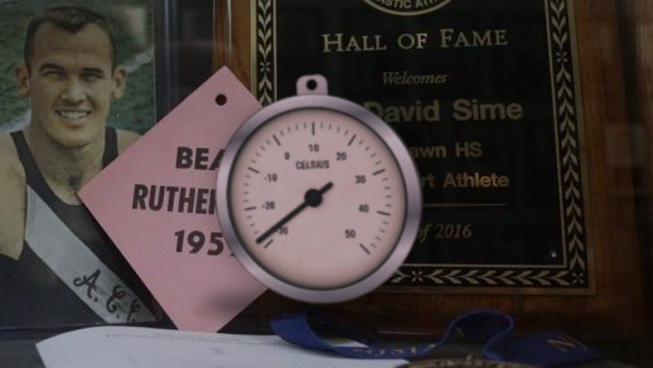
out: -28 °C
